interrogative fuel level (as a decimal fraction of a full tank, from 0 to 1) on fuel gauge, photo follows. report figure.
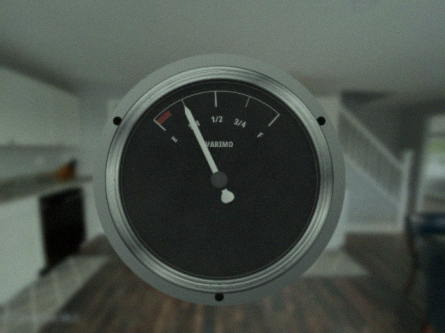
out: 0.25
